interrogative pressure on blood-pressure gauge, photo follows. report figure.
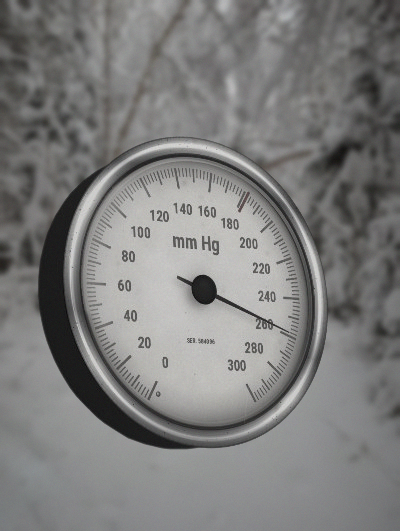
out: 260 mmHg
